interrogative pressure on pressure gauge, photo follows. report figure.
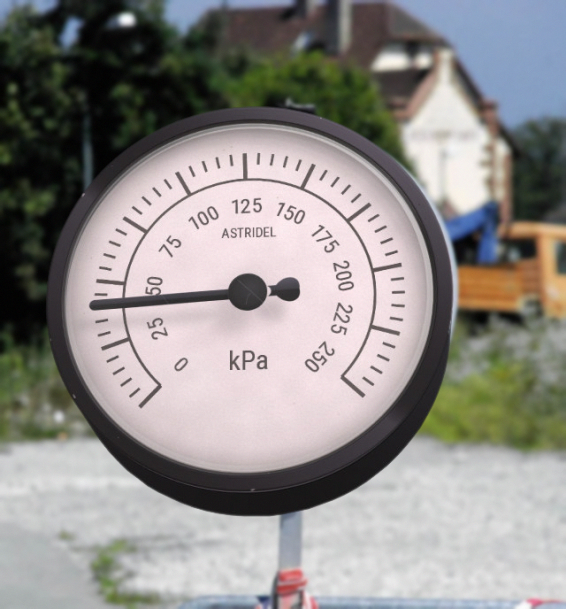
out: 40 kPa
